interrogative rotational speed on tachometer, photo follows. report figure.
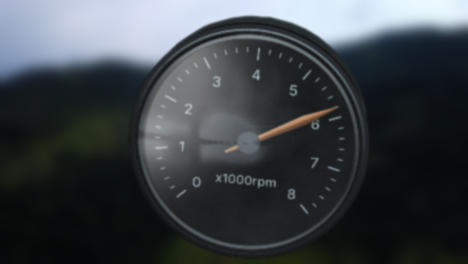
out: 5800 rpm
